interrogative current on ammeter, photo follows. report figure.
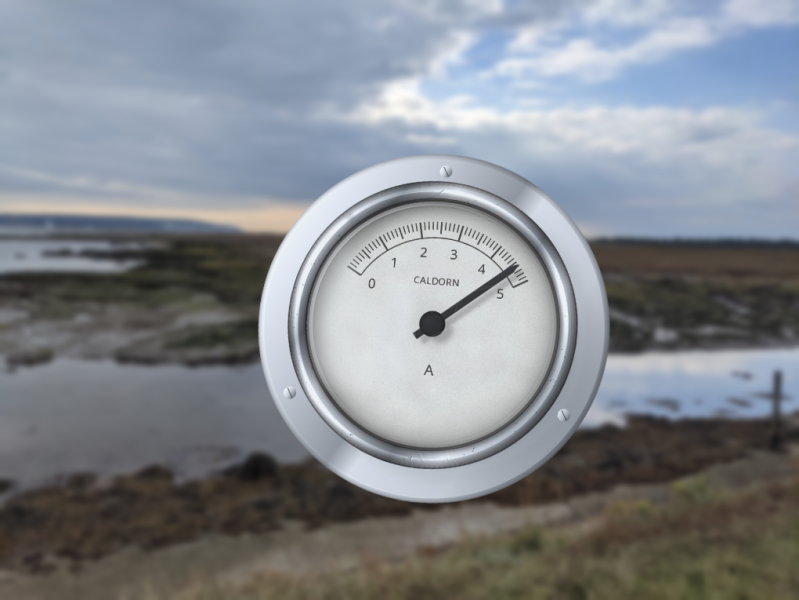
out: 4.6 A
